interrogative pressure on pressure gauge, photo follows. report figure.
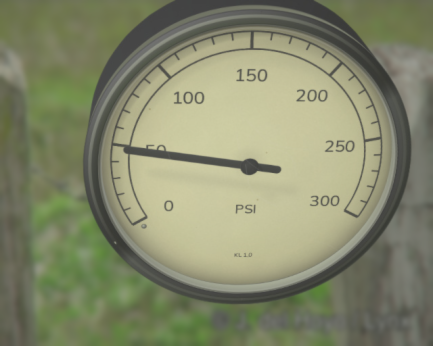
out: 50 psi
